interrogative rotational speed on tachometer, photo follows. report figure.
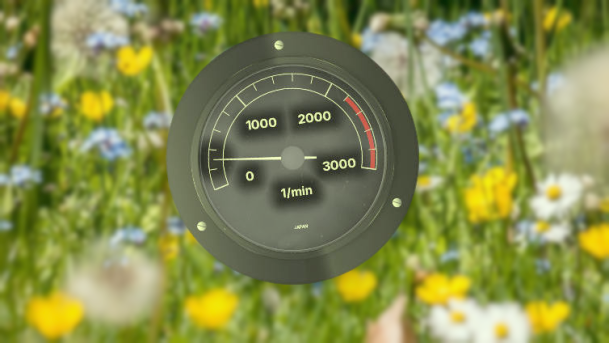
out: 300 rpm
